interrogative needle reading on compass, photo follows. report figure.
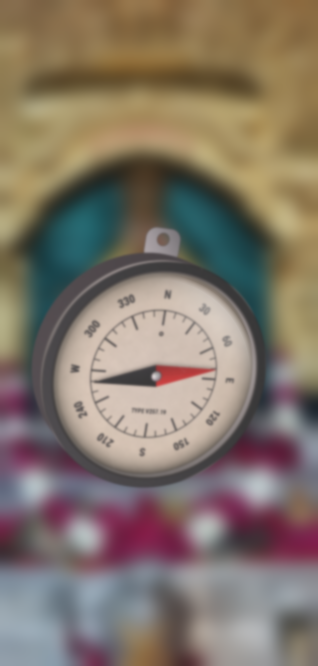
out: 80 °
